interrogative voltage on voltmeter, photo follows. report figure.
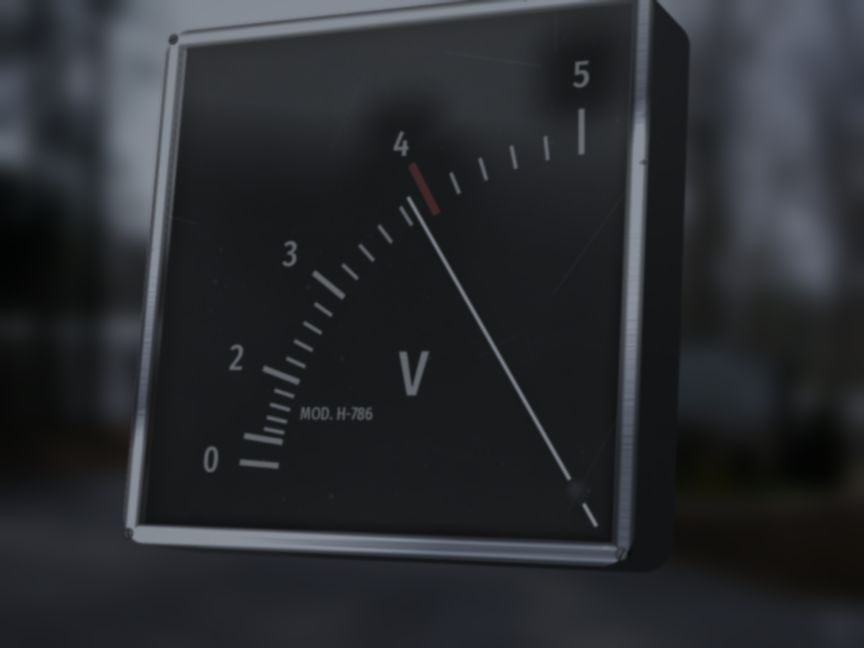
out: 3.9 V
